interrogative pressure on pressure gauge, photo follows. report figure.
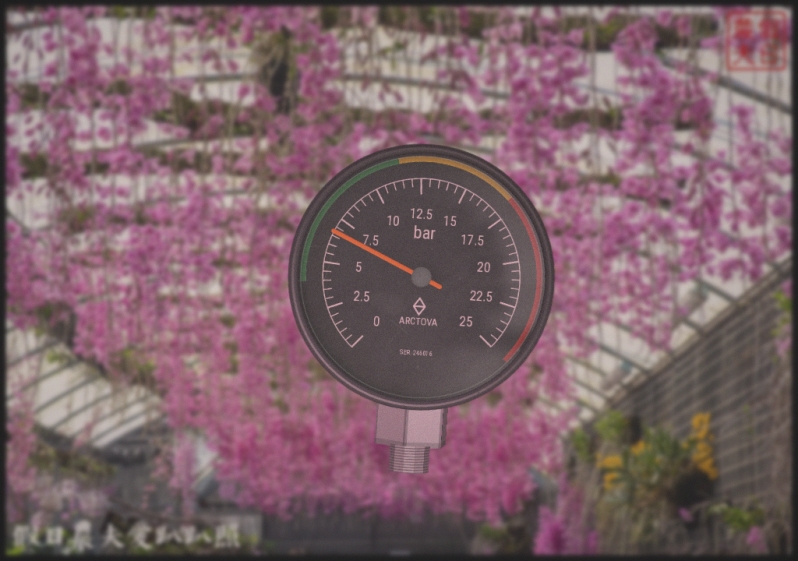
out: 6.75 bar
